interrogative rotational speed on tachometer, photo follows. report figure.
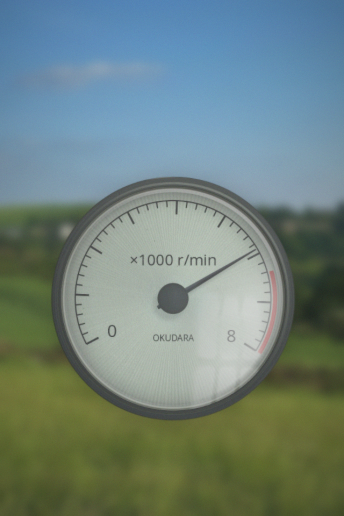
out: 5900 rpm
